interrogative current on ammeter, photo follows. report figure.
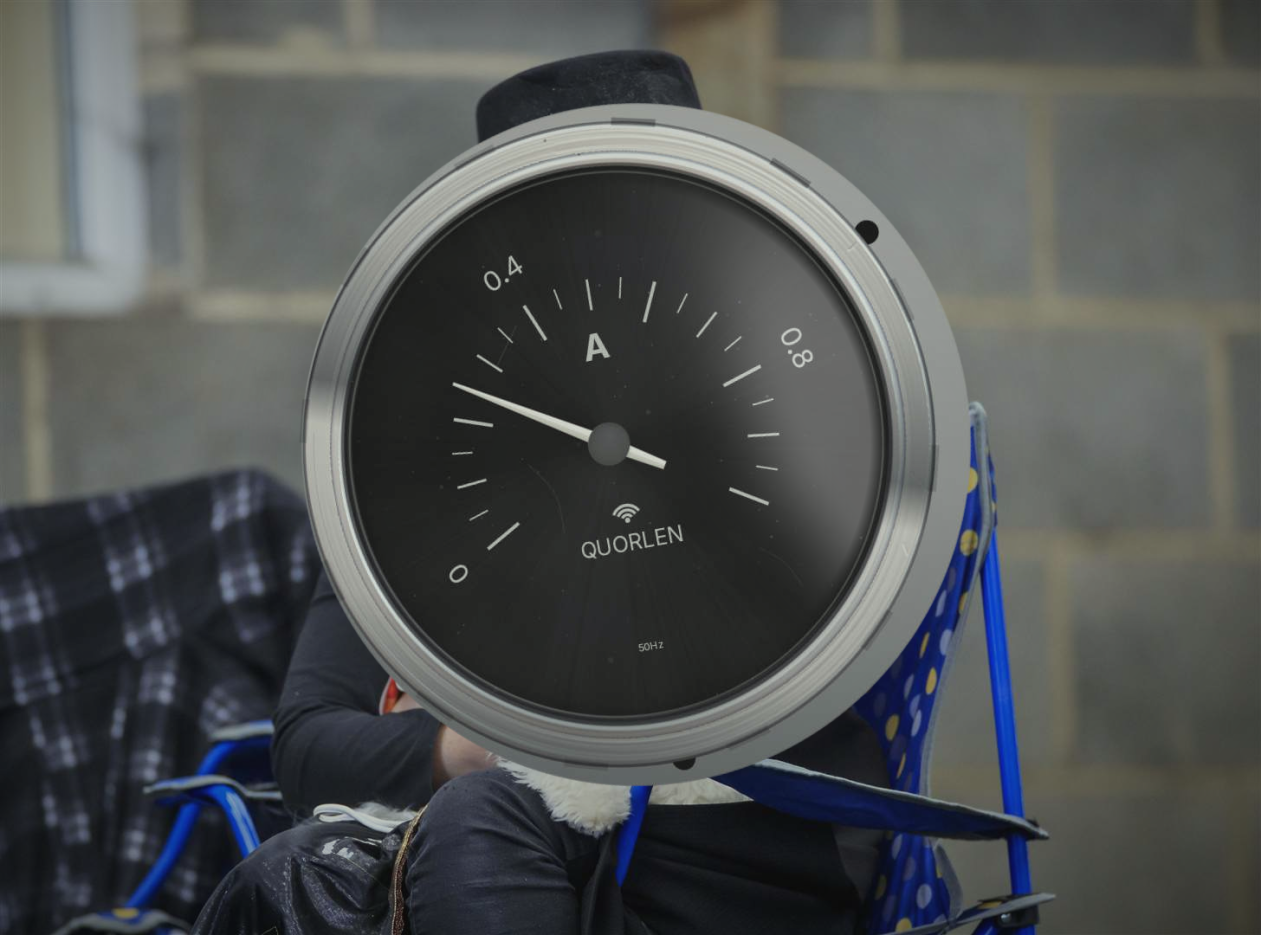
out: 0.25 A
